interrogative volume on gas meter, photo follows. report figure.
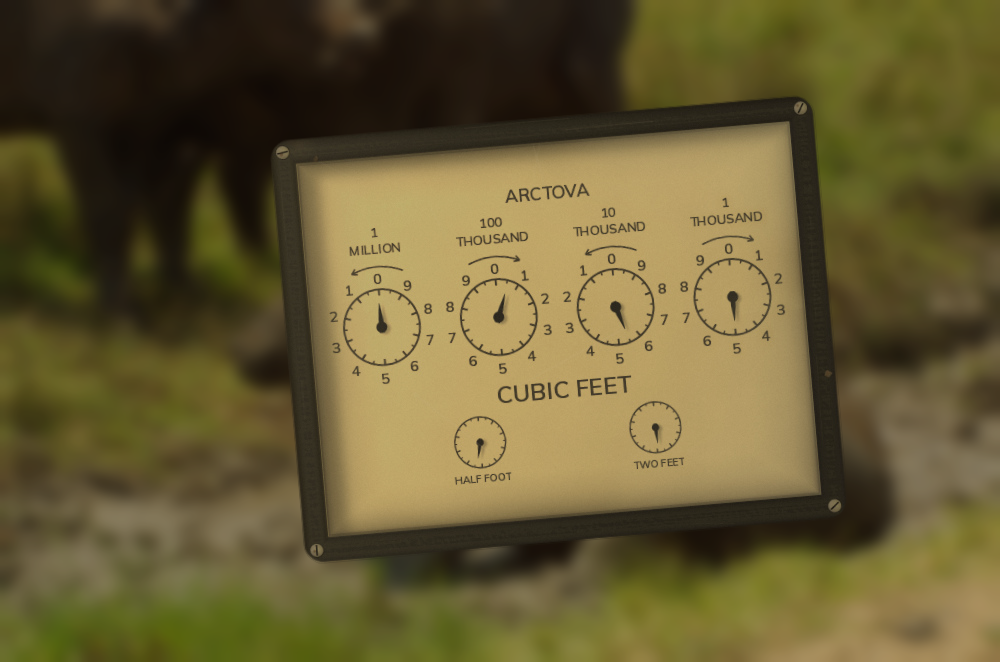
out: 5500 ft³
